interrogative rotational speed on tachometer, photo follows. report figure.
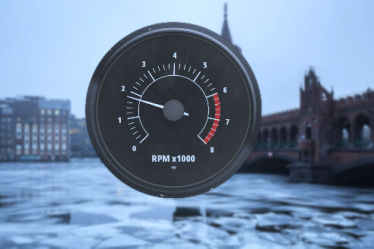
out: 1800 rpm
